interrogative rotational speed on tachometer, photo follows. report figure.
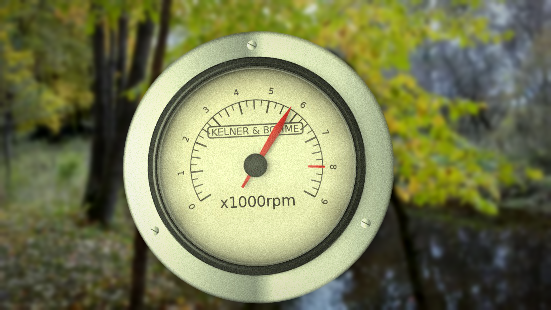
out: 5750 rpm
